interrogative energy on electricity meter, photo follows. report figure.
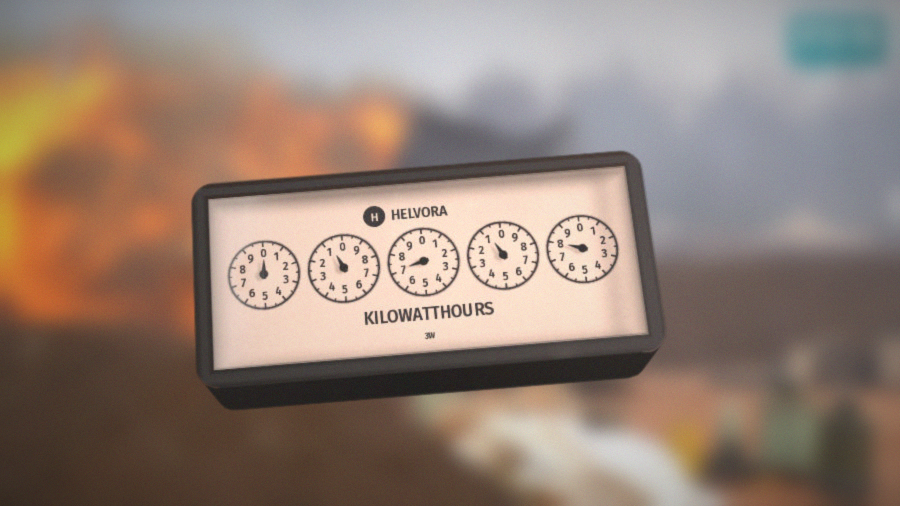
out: 708 kWh
